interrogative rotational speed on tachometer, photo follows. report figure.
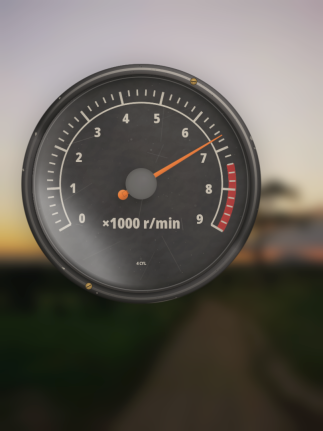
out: 6700 rpm
